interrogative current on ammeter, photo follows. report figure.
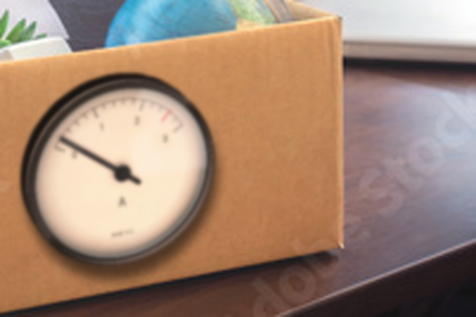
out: 0.2 A
